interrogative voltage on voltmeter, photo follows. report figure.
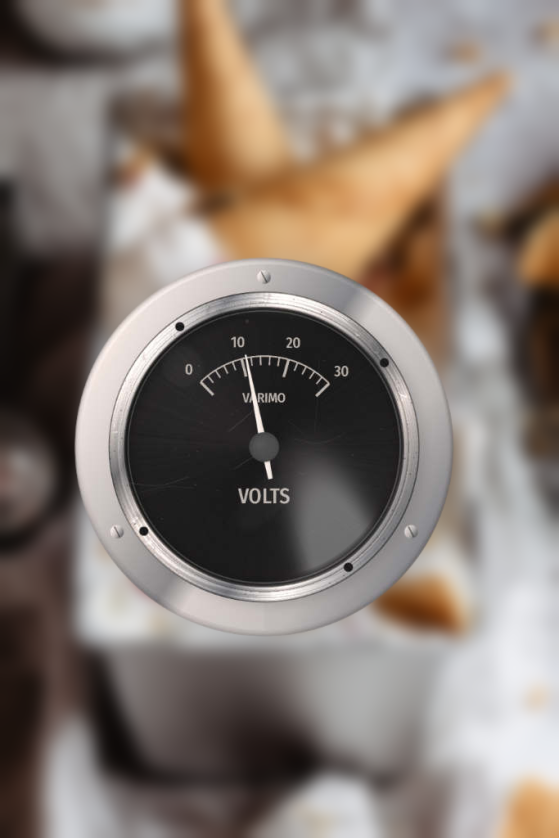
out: 11 V
